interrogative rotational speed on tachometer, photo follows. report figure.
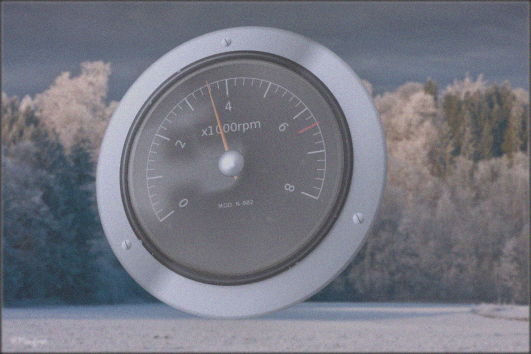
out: 3600 rpm
